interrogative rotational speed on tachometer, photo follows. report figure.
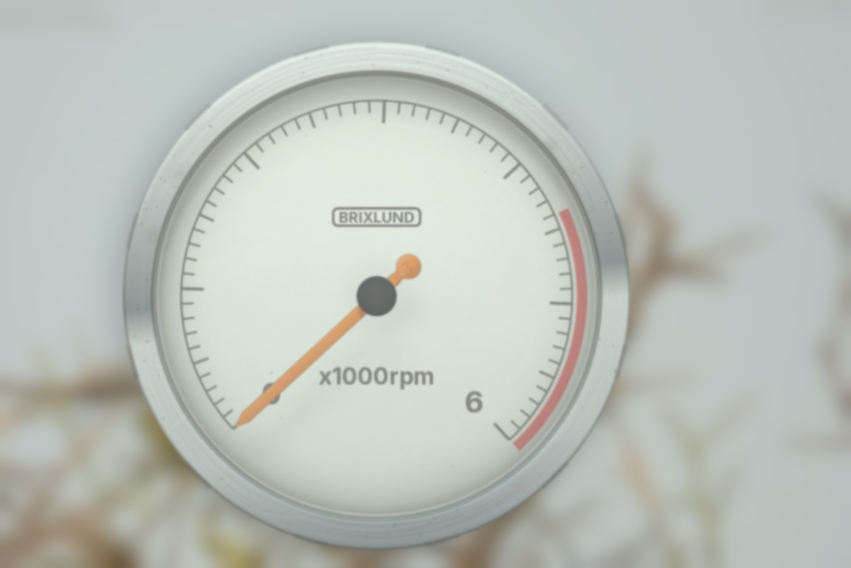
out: 0 rpm
